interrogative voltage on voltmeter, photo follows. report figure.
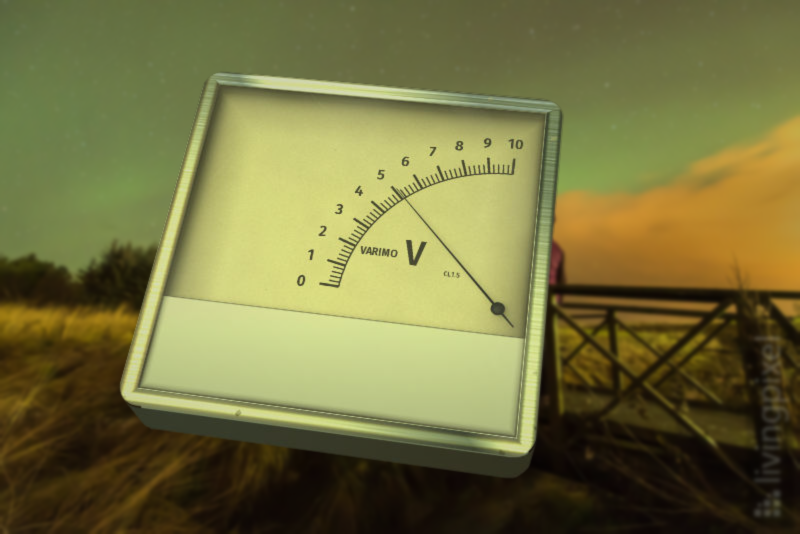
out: 5 V
